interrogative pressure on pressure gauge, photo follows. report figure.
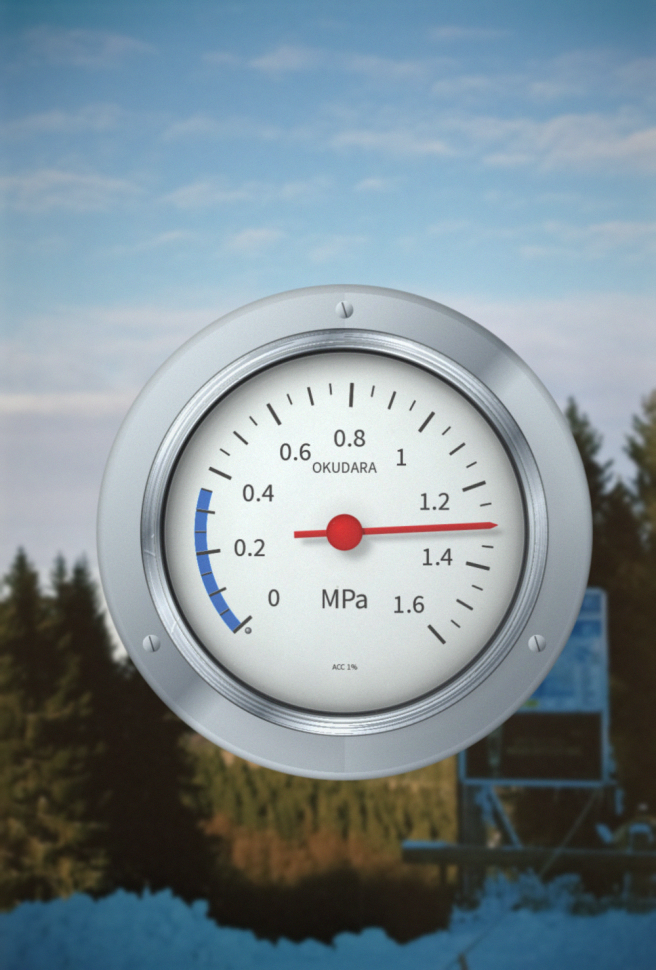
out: 1.3 MPa
